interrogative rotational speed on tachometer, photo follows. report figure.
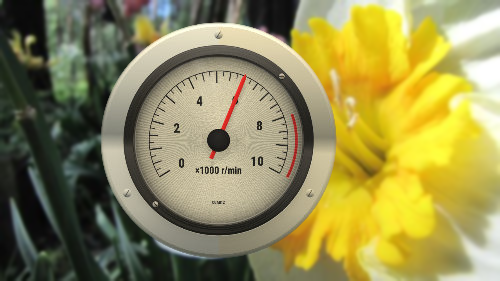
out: 6000 rpm
